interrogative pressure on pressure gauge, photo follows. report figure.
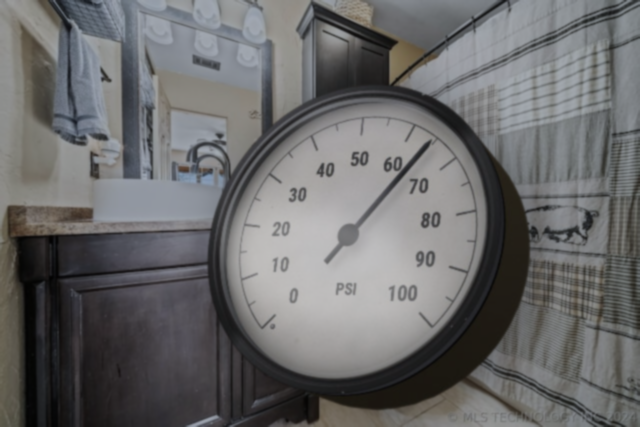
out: 65 psi
